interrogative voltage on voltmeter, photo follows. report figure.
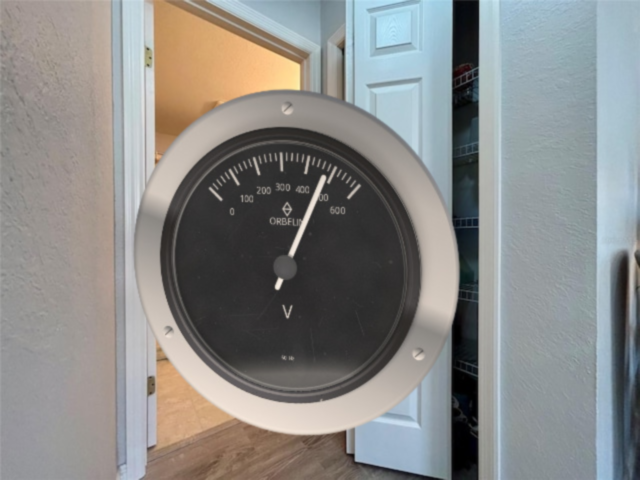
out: 480 V
